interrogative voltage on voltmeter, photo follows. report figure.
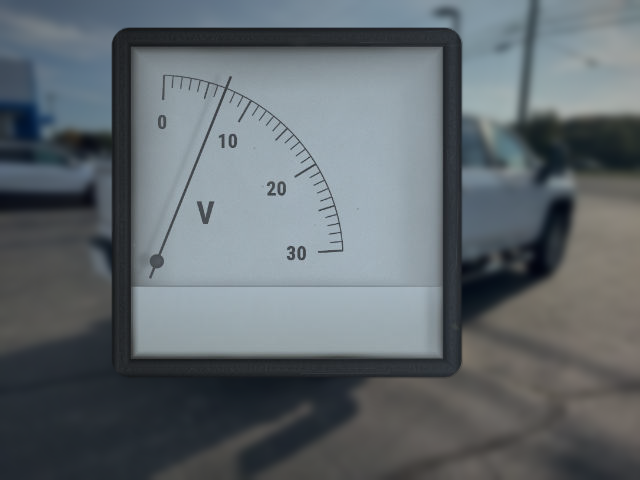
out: 7 V
